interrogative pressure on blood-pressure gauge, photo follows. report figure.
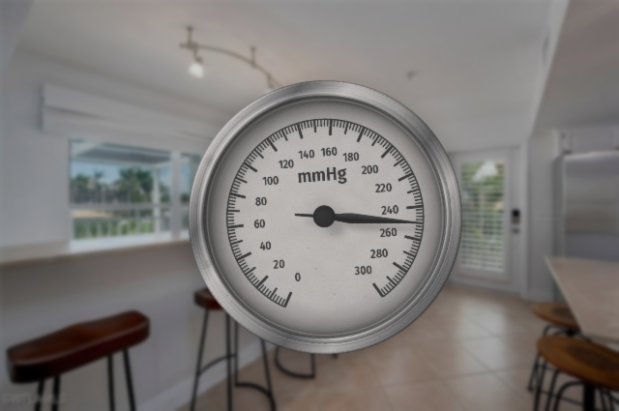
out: 250 mmHg
